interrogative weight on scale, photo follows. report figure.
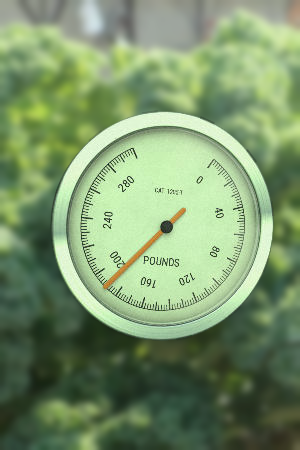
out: 190 lb
